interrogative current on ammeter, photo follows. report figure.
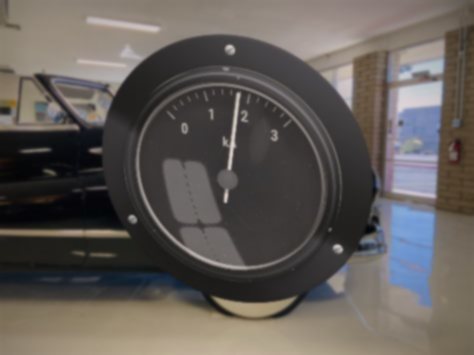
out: 1.8 kA
